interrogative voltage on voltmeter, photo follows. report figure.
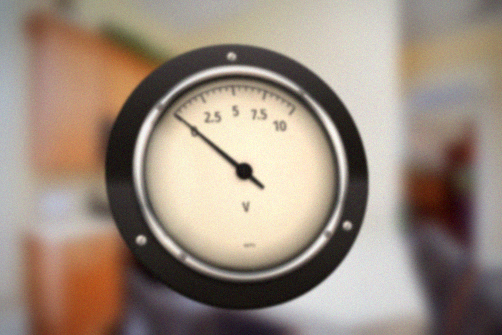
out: 0 V
